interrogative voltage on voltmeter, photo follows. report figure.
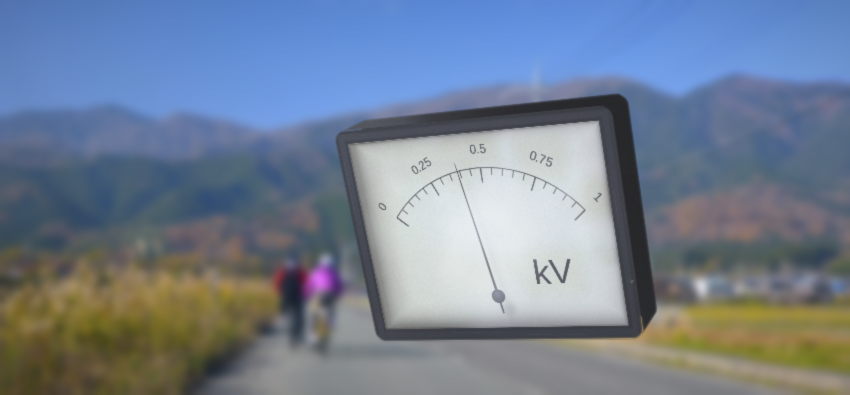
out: 0.4 kV
